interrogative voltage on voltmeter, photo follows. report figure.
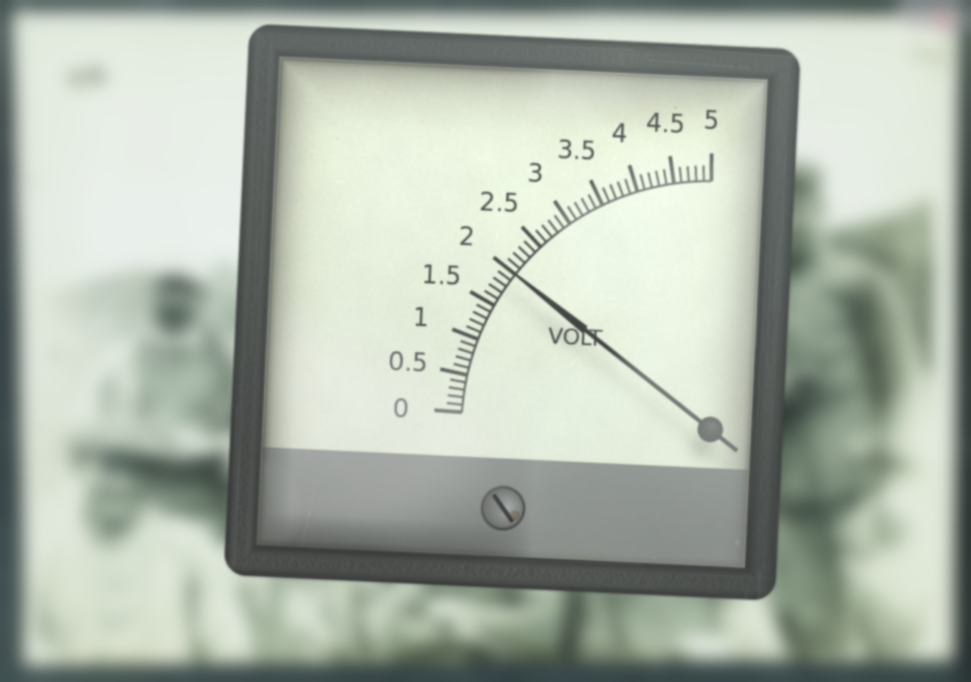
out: 2 V
